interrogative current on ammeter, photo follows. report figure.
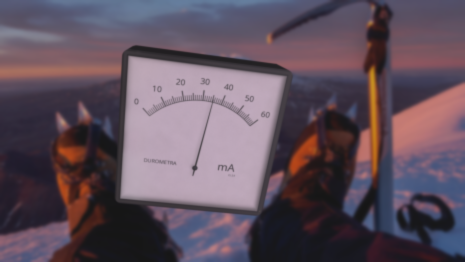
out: 35 mA
